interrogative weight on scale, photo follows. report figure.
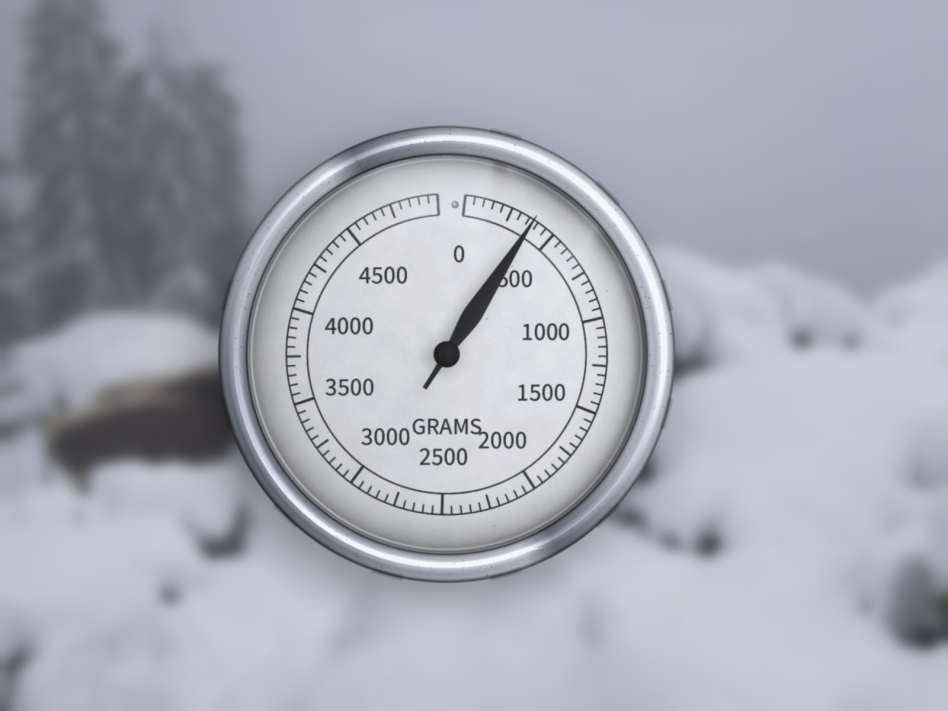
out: 375 g
